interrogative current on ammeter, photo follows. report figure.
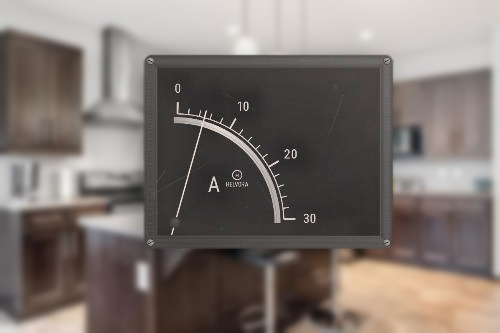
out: 5 A
